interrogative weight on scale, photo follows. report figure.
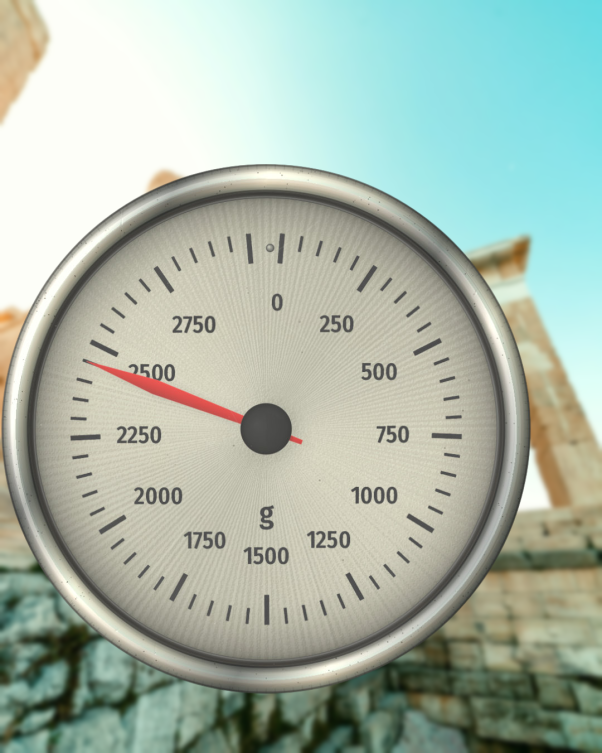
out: 2450 g
